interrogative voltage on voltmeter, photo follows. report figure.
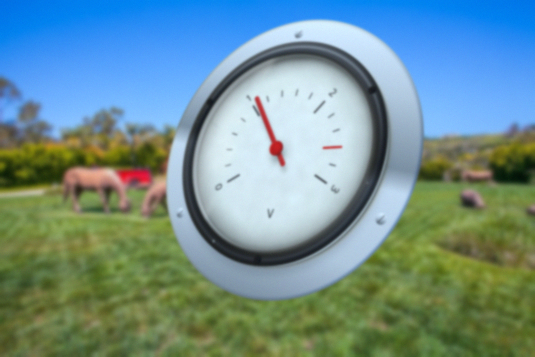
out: 1.1 V
